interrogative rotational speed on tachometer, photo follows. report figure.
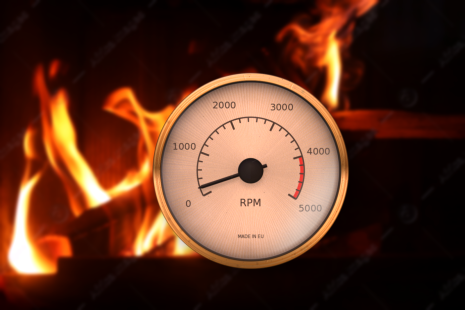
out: 200 rpm
